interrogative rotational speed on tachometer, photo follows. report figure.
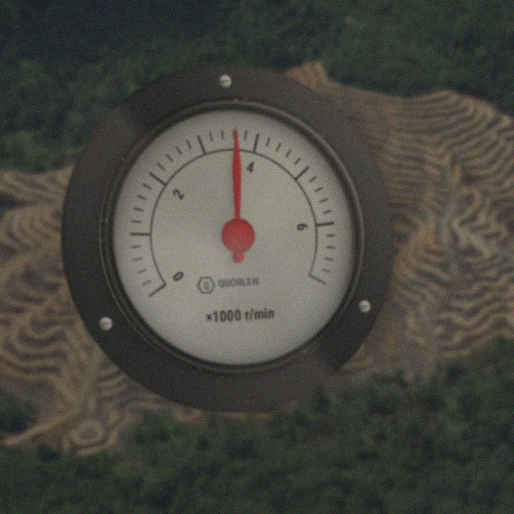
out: 3600 rpm
